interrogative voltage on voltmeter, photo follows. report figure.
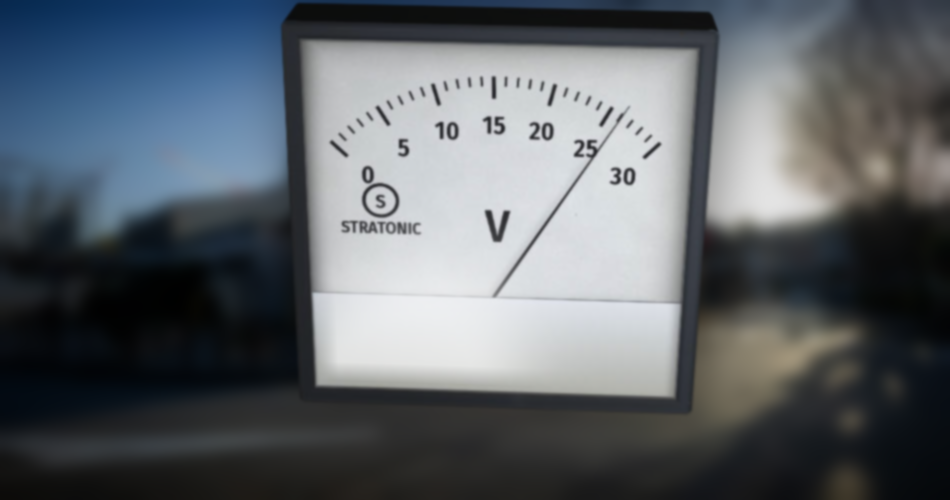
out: 26 V
